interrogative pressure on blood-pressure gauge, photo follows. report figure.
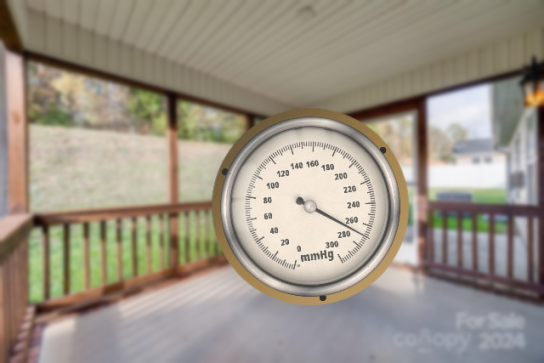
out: 270 mmHg
